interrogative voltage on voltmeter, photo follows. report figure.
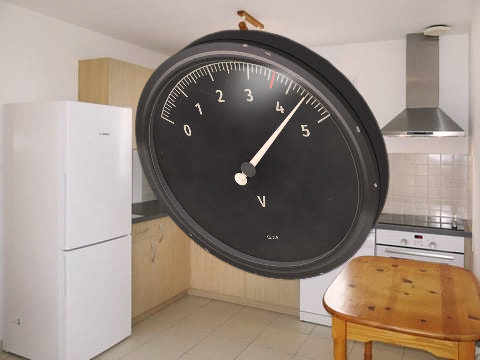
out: 4.4 V
